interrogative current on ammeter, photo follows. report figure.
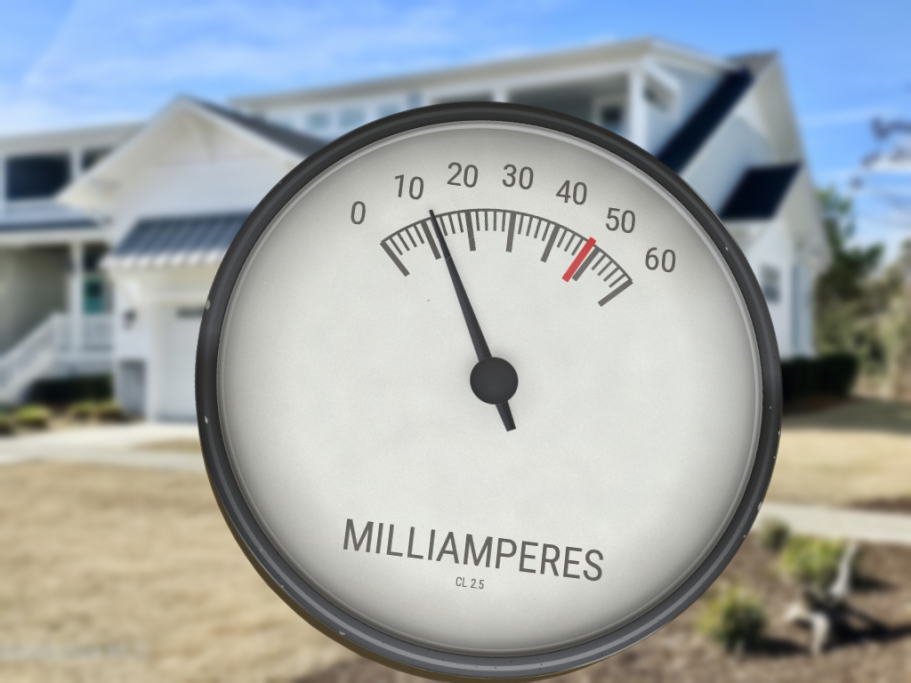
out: 12 mA
